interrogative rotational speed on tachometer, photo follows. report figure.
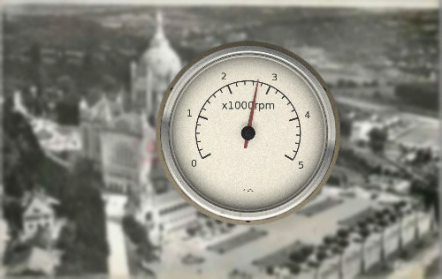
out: 2700 rpm
